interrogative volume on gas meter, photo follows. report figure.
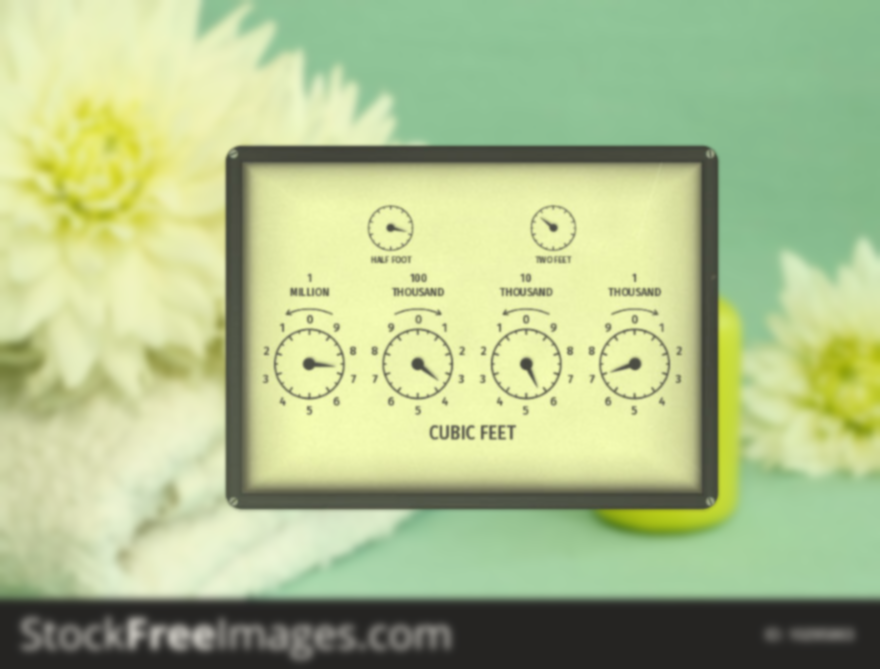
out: 735700 ft³
